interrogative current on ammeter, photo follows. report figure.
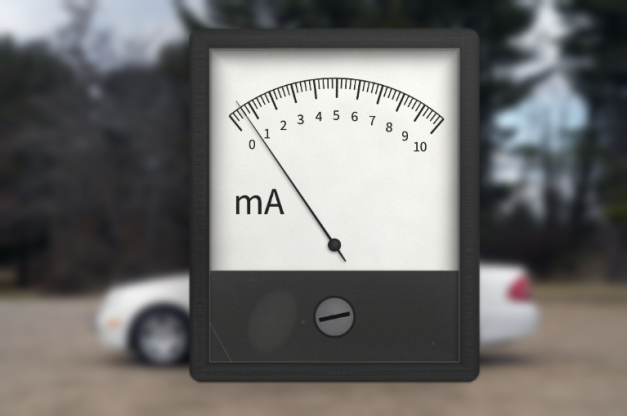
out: 0.6 mA
